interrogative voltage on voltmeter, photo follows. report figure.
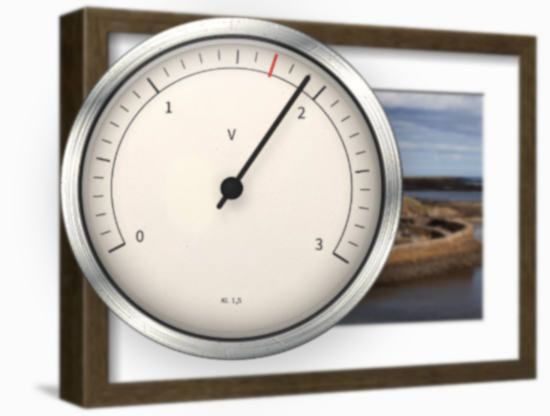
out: 1.9 V
